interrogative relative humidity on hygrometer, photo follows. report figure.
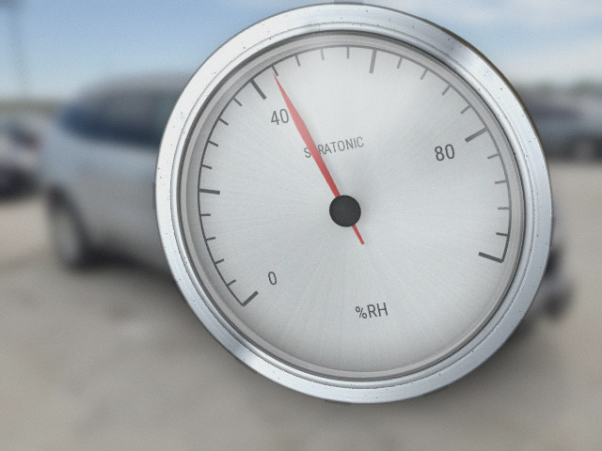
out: 44 %
